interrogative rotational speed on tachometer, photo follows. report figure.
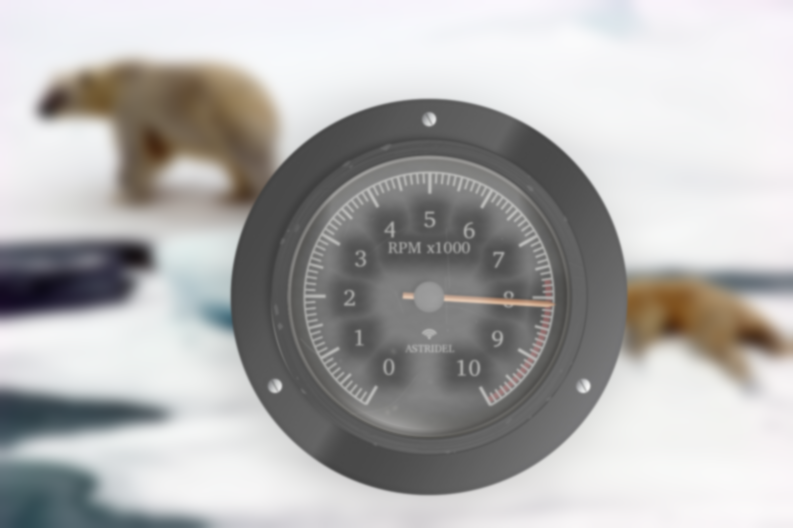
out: 8100 rpm
